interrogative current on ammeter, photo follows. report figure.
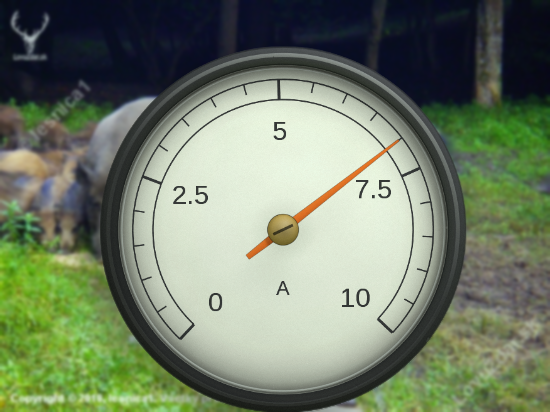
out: 7 A
